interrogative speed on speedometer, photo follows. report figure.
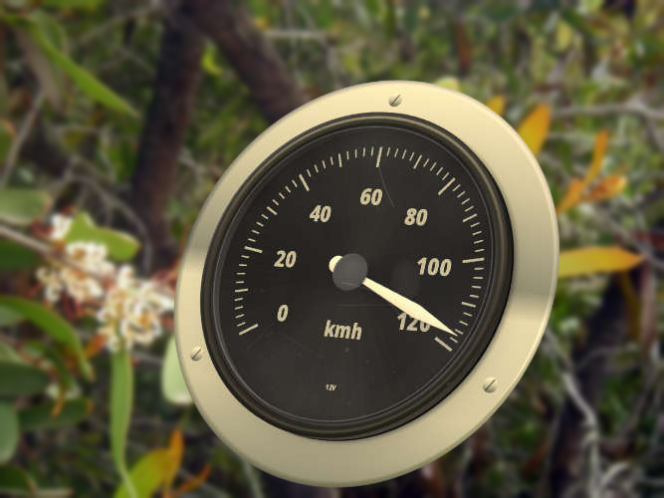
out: 117 km/h
